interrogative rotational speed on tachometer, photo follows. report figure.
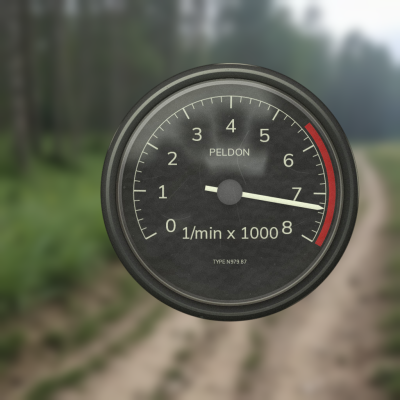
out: 7300 rpm
